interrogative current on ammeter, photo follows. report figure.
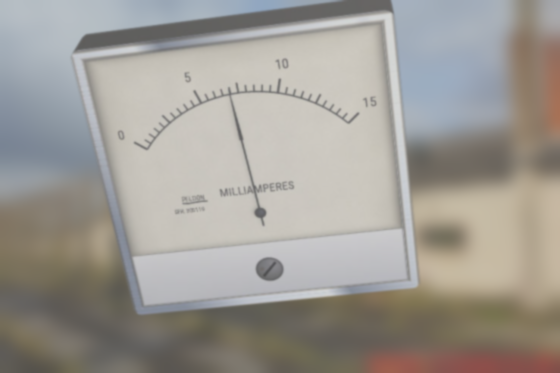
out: 7 mA
